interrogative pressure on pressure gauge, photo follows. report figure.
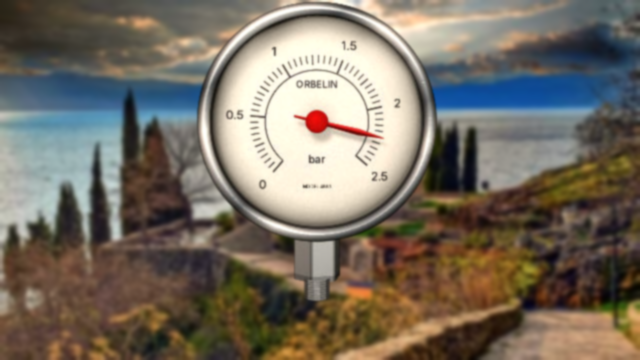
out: 2.25 bar
